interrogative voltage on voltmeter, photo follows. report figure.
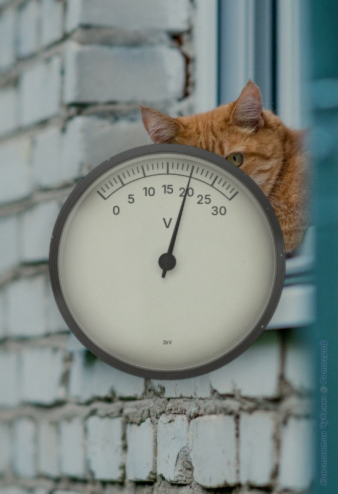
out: 20 V
